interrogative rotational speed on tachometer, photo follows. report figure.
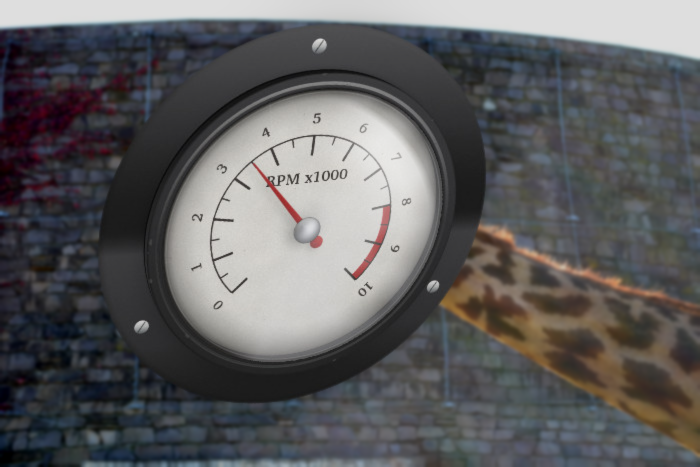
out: 3500 rpm
